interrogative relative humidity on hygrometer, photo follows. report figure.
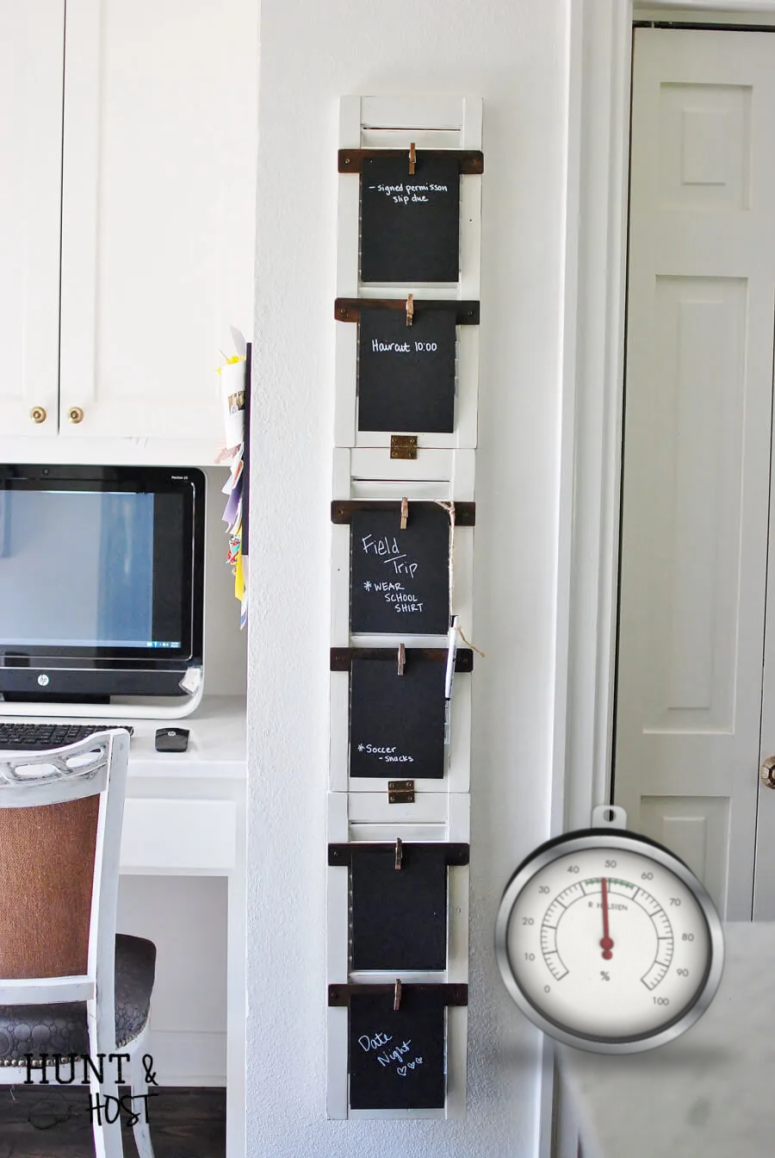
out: 48 %
